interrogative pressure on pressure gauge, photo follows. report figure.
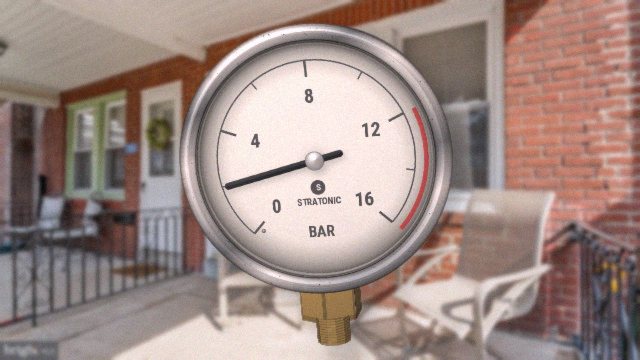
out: 2 bar
